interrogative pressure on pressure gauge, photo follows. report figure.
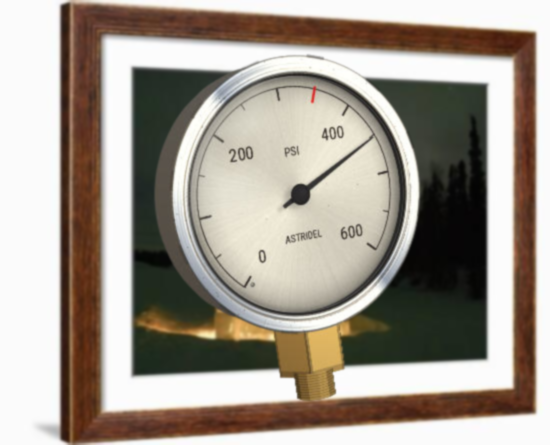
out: 450 psi
